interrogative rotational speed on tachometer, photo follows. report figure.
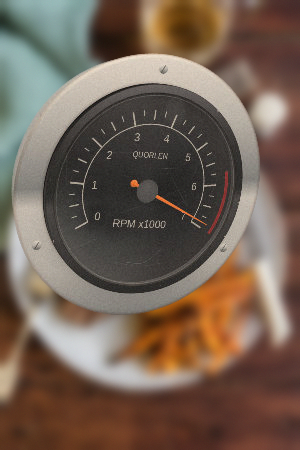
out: 6875 rpm
